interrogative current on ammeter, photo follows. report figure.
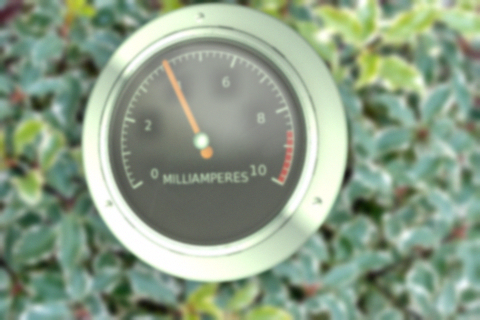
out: 4 mA
